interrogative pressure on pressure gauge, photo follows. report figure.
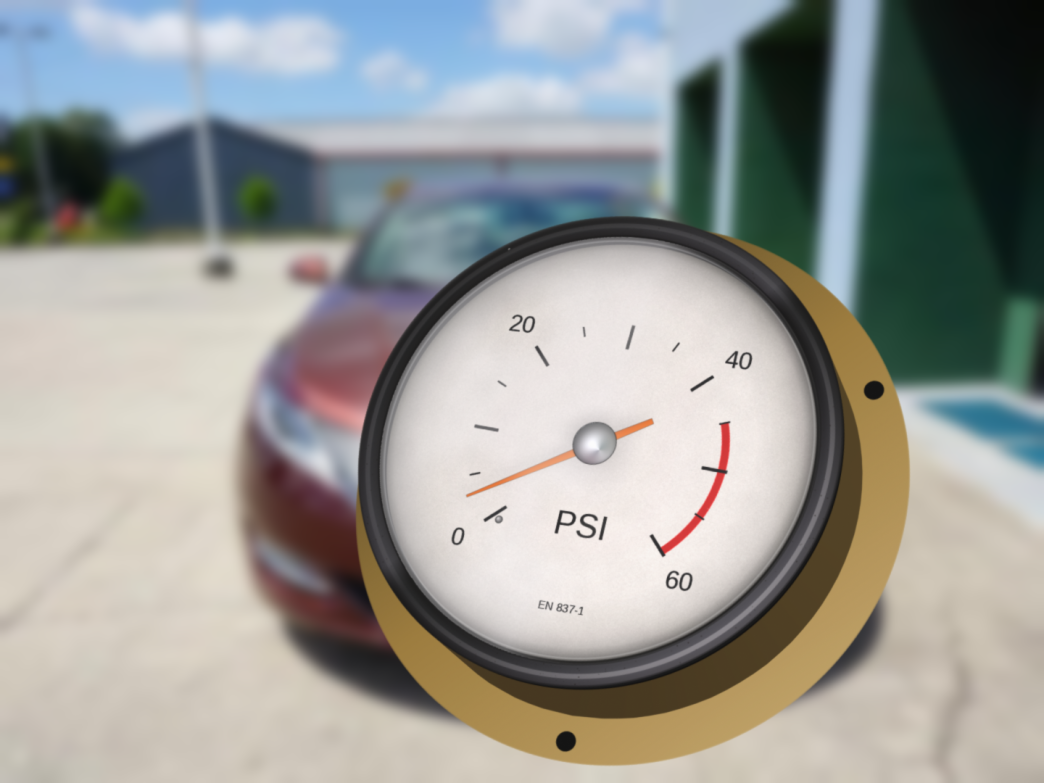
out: 2.5 psi
